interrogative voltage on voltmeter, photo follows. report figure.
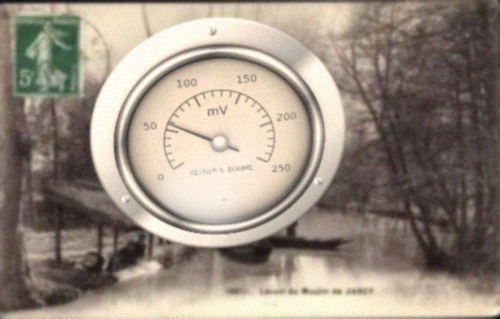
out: 60 mV
